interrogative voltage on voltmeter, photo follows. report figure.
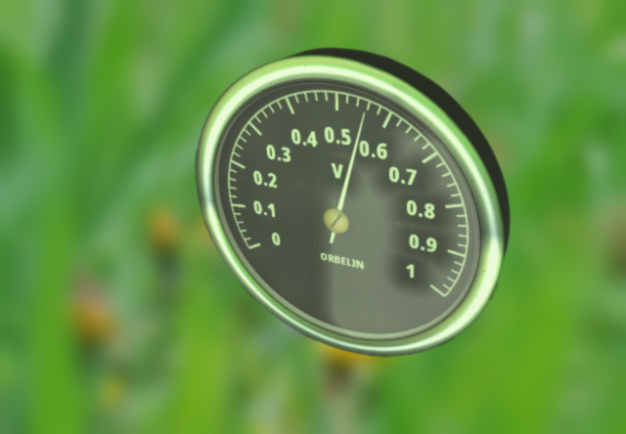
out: 0.56 V
